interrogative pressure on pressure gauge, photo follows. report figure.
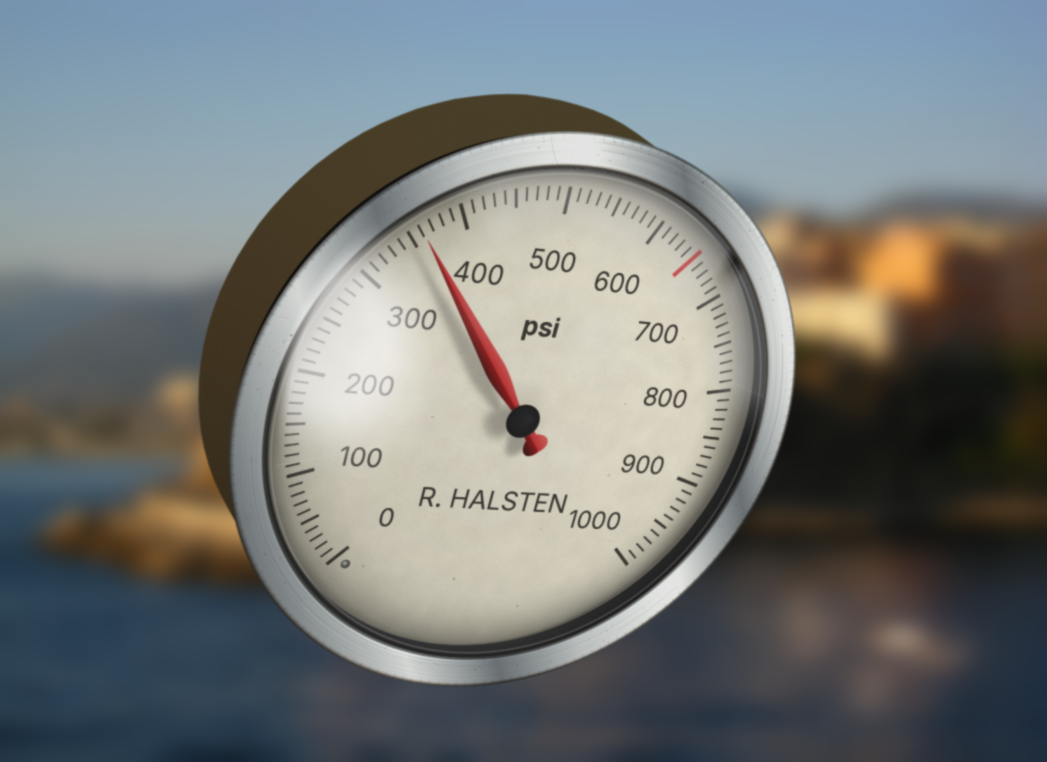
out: 360 psi
